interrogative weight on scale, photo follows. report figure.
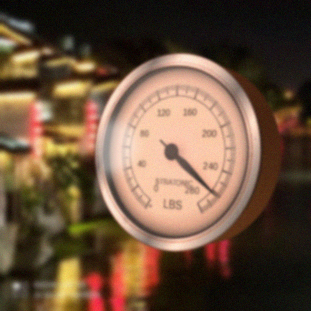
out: 260 lb
